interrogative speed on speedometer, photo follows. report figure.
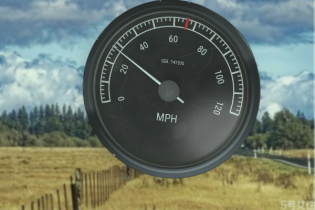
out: 28 mph
